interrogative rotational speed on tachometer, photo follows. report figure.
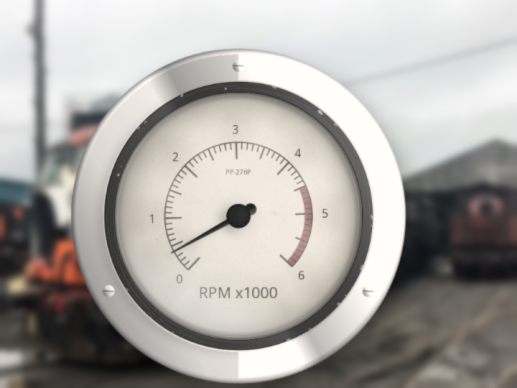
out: 400 rpm
